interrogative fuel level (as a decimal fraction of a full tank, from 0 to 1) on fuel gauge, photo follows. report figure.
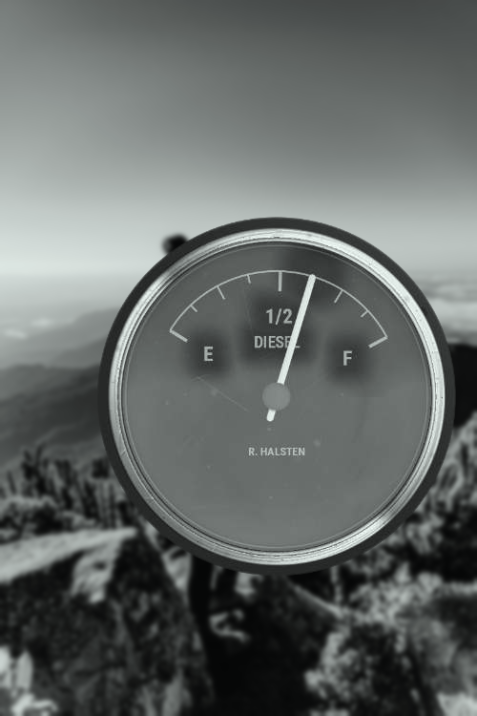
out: 0.625
